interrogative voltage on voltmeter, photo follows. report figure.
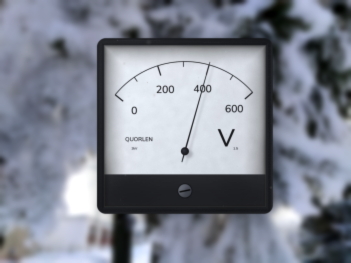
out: 400 V
